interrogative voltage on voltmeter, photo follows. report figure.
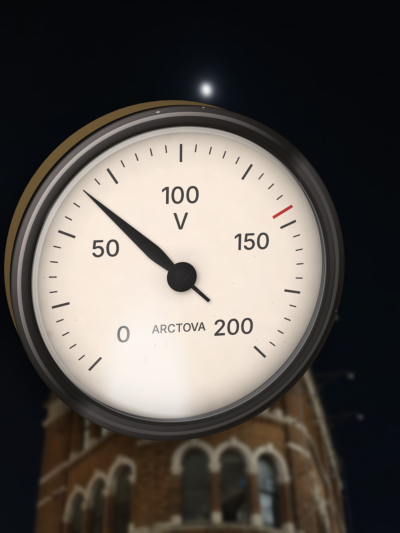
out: 65 V
